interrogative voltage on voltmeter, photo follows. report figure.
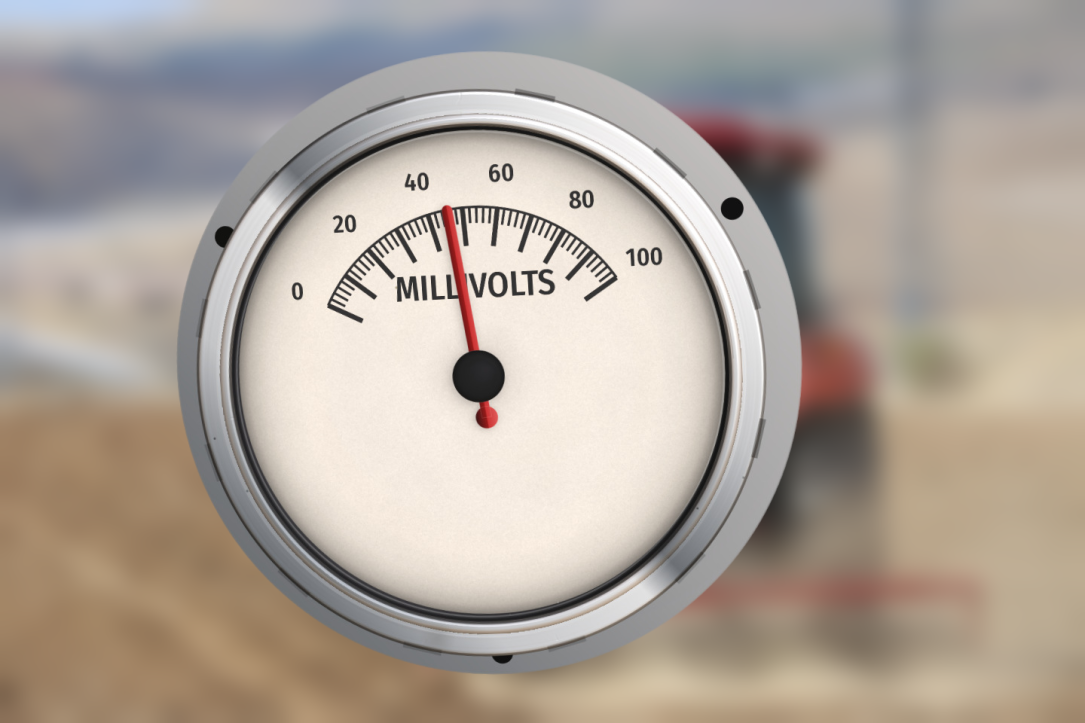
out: 46 mV
